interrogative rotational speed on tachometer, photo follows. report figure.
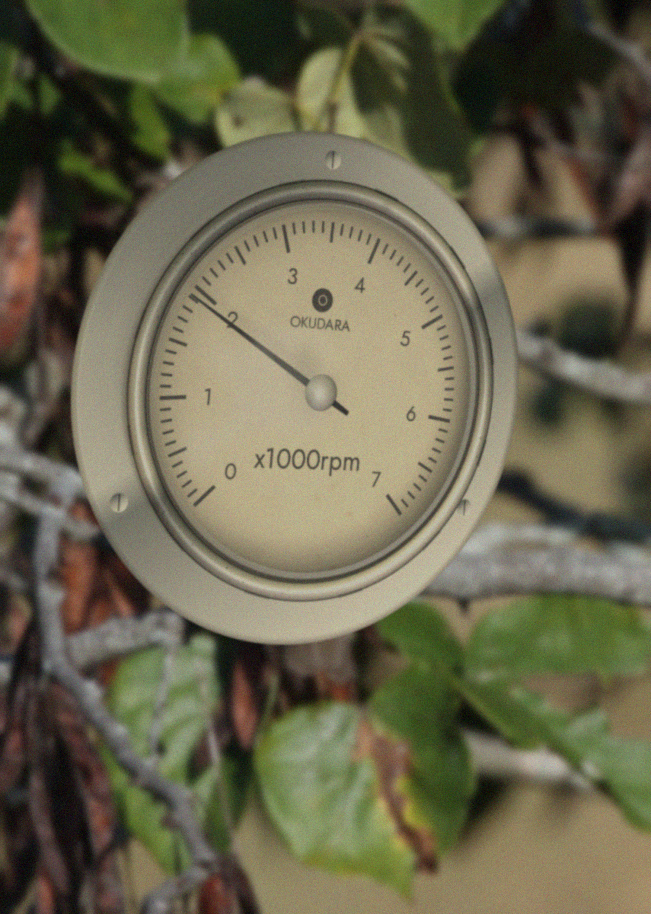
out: 1900 rpm
